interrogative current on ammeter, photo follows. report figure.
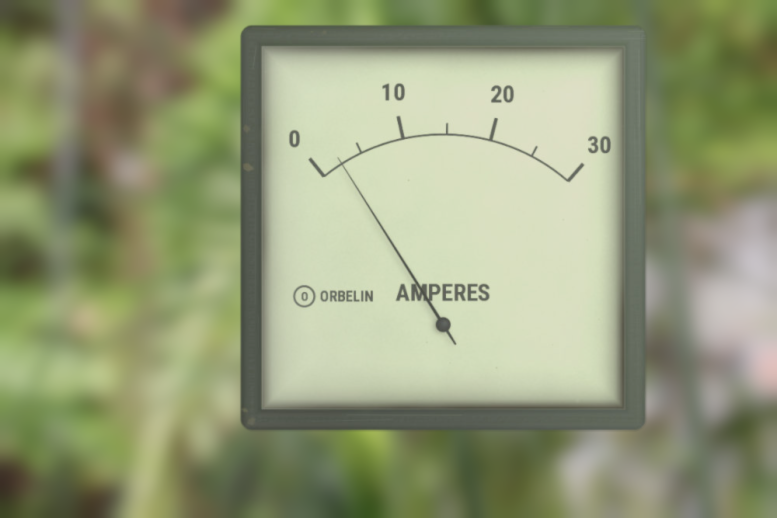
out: 2.5 A
